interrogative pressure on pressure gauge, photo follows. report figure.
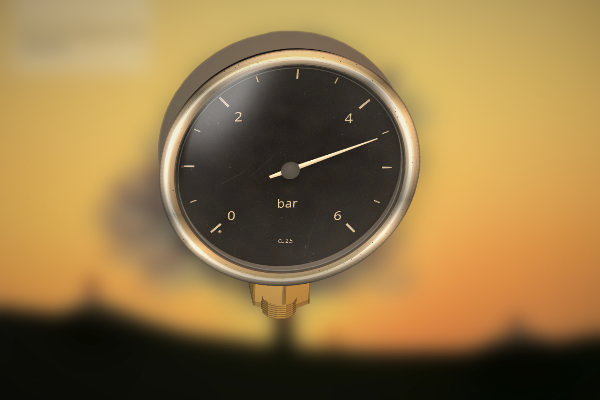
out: 4.5 bar
